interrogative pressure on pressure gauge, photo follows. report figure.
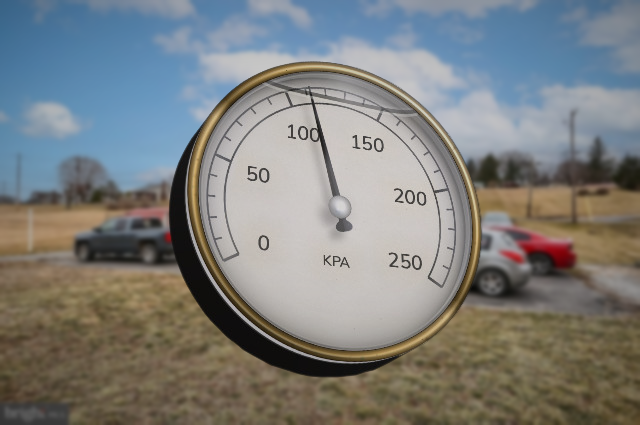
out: 110 kPa
